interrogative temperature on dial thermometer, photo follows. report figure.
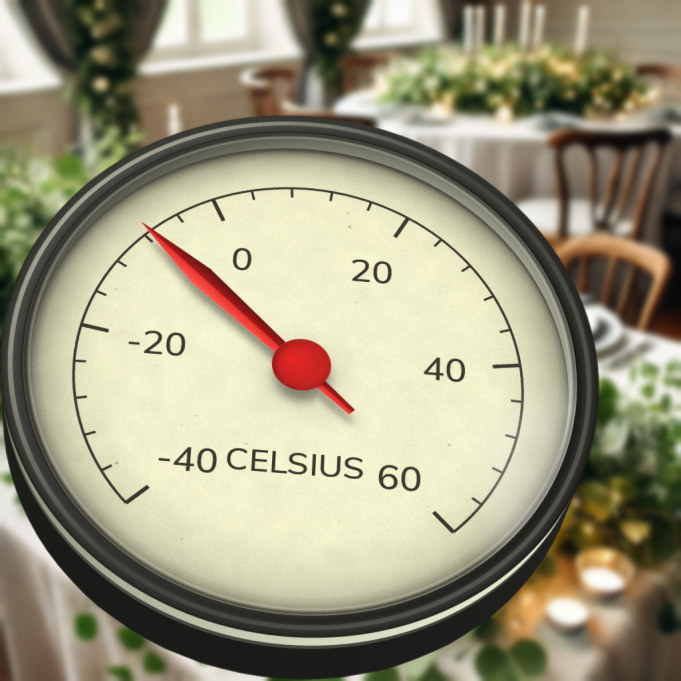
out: -8 °C
